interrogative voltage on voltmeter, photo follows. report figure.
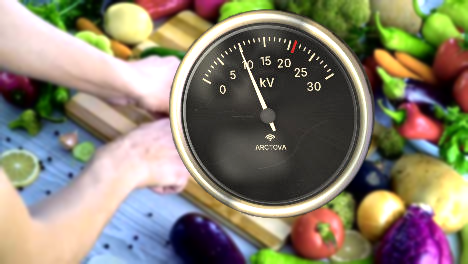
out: 10 kV
